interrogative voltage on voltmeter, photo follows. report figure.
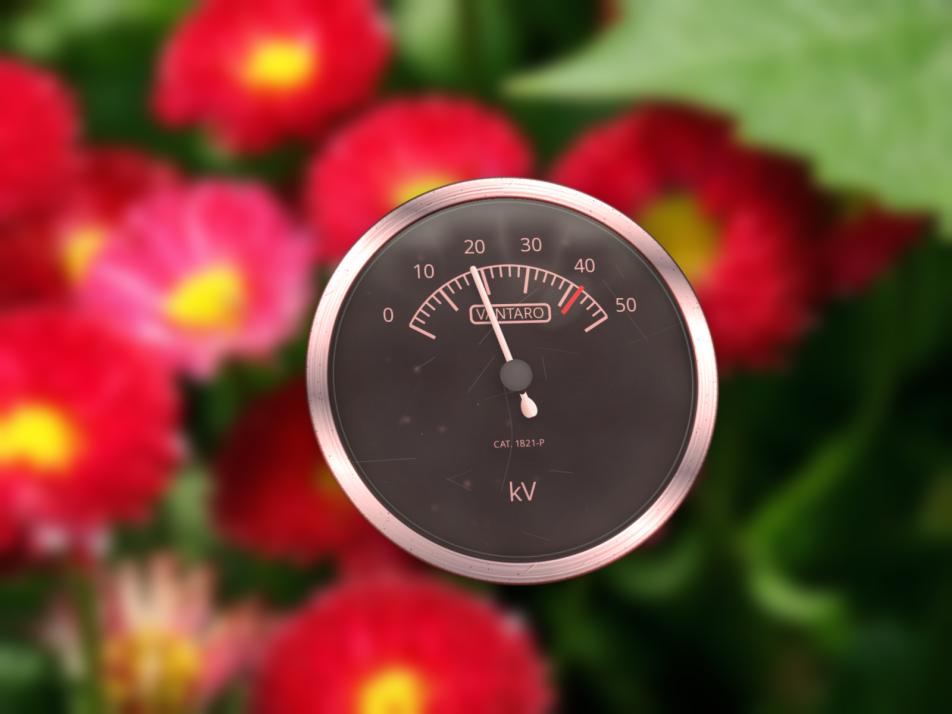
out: 18 kV
